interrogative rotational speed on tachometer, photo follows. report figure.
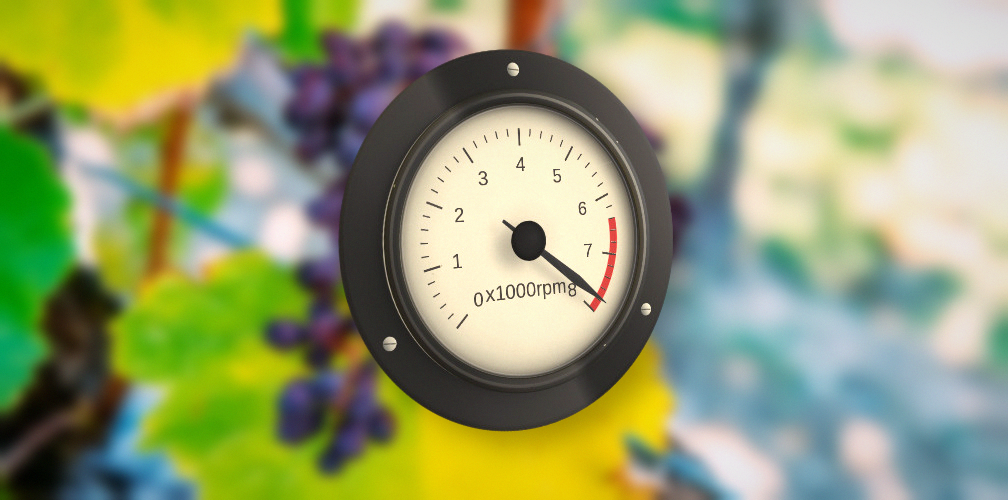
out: 7800 rpm
